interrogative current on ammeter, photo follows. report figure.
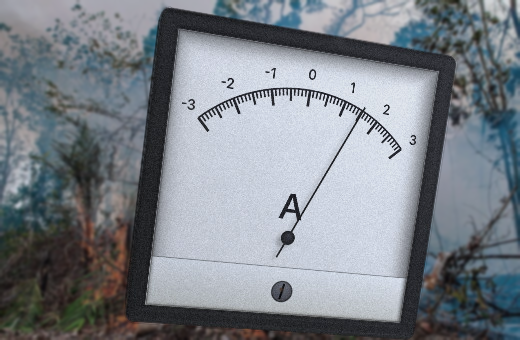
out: 1.5 A
